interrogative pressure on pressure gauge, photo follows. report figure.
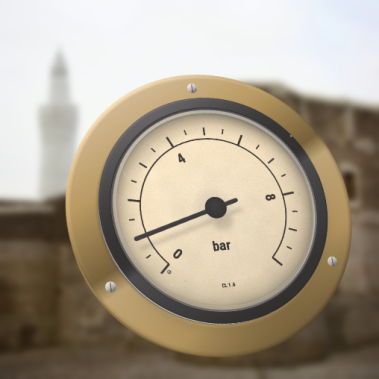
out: 1 bar
